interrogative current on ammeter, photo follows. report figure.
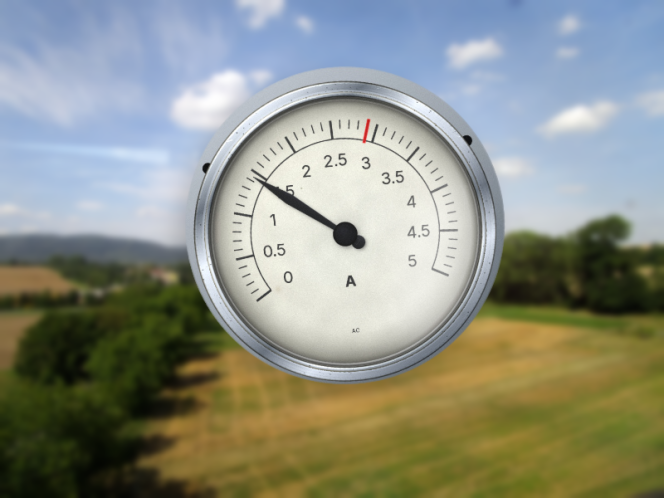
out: 1.45 A
